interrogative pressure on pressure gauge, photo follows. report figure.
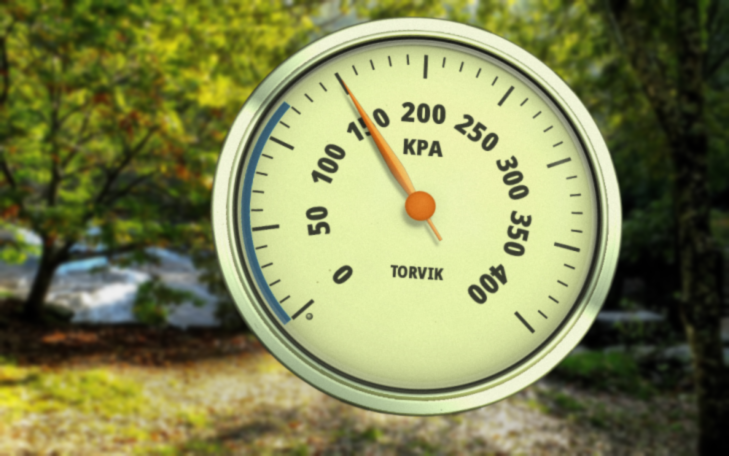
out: 150 kPa
